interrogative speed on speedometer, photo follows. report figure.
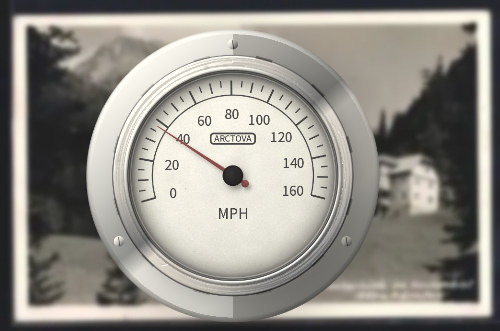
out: 37.5 mph
